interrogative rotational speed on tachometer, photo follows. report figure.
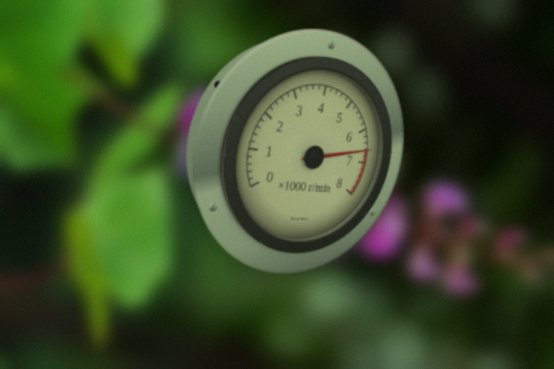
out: 6600 rpm
